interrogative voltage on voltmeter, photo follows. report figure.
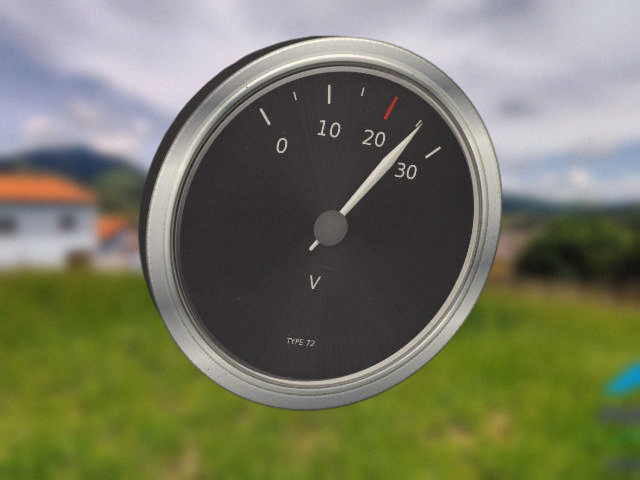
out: 25 V
